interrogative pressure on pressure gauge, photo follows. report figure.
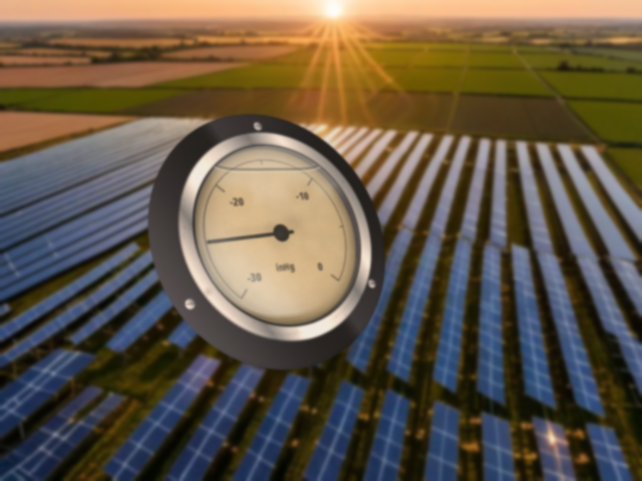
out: -25 inHg
